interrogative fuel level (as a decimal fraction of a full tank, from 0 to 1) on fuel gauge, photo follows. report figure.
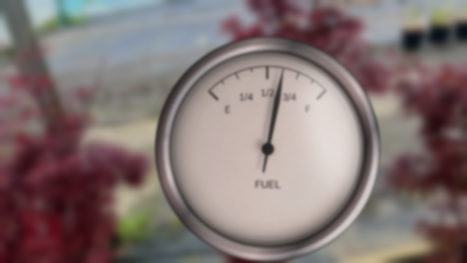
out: 0.625
